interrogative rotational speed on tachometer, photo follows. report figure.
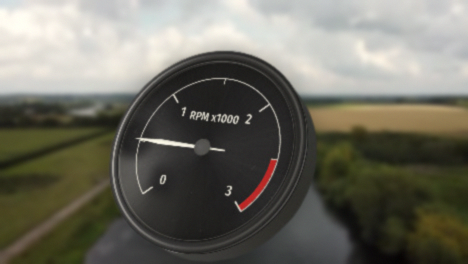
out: 500 rpm
